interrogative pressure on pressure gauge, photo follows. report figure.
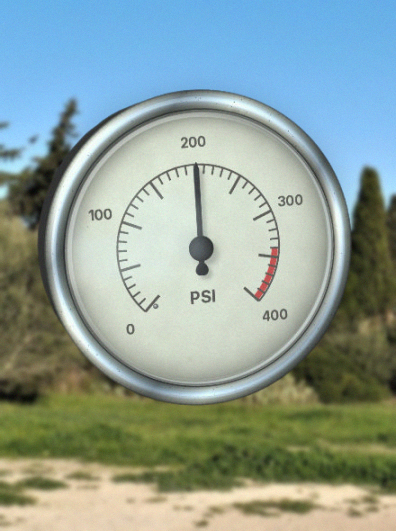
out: 200 psi
